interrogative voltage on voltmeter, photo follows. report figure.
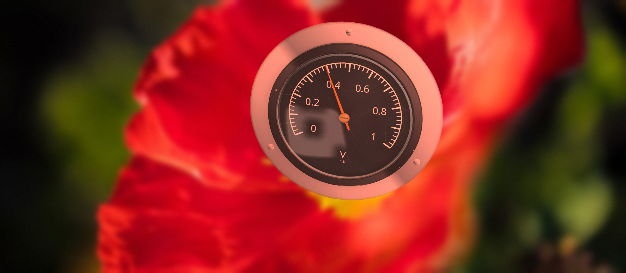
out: 0.4 V
